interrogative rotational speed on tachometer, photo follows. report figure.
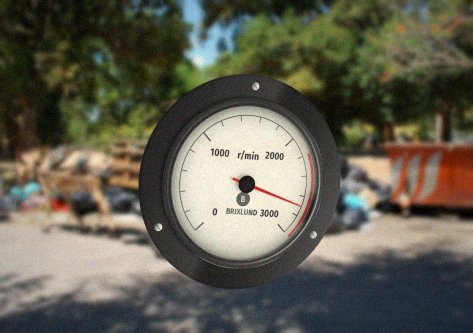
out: 2700 rpm
